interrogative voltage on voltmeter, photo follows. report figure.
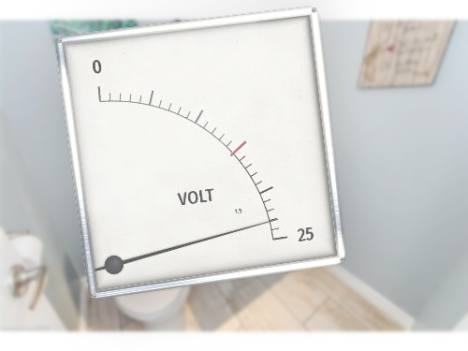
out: 23 V
